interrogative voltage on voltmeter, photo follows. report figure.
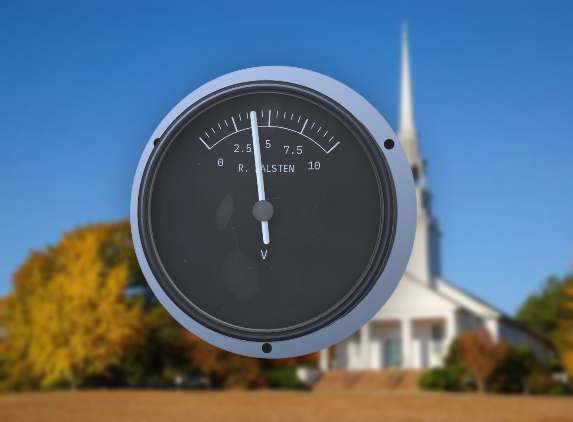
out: 4 V
